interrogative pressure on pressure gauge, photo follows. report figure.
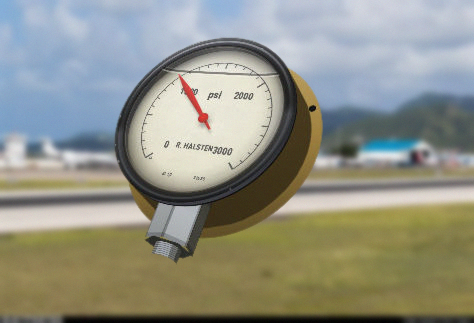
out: 1000 psi
